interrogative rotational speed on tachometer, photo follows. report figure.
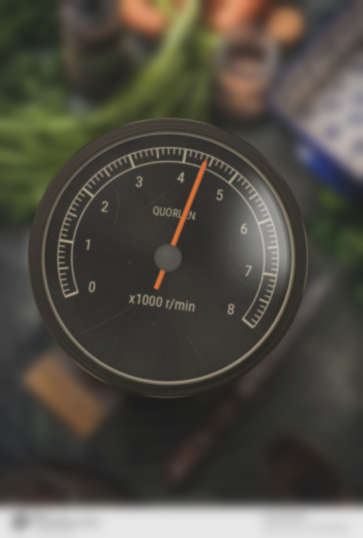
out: 4400 rpm
